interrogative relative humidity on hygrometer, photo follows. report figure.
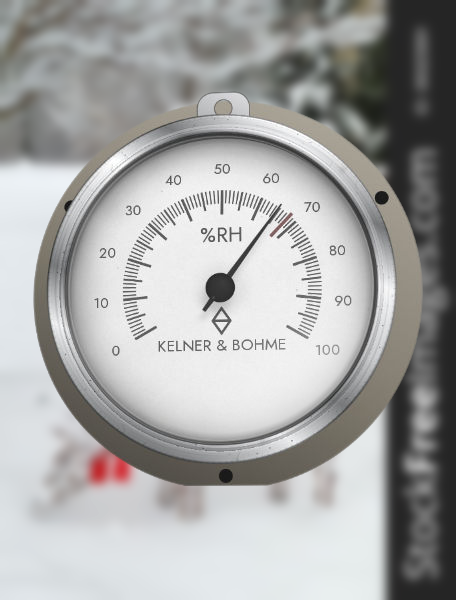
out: 65 %
